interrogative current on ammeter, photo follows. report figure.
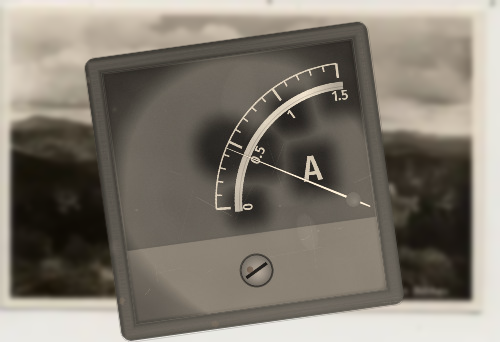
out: 0.45 A
